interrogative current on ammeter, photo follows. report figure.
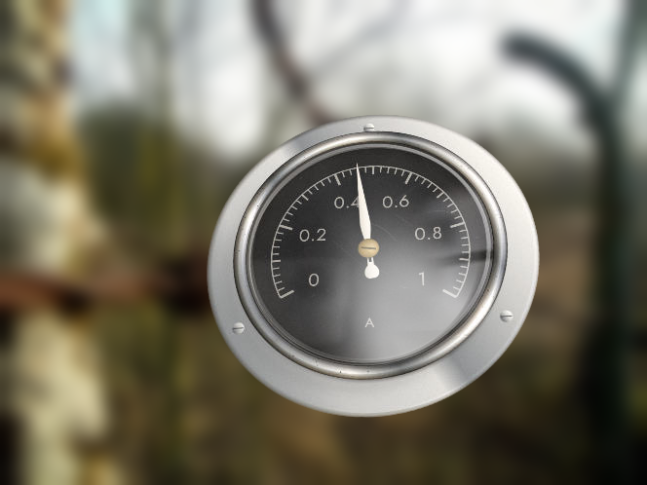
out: 0.46 A
